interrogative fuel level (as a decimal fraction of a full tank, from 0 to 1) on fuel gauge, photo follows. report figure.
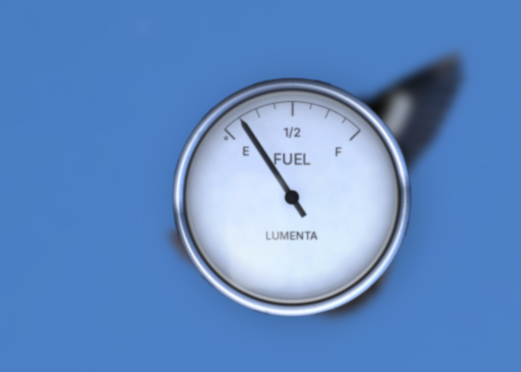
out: 0.125
